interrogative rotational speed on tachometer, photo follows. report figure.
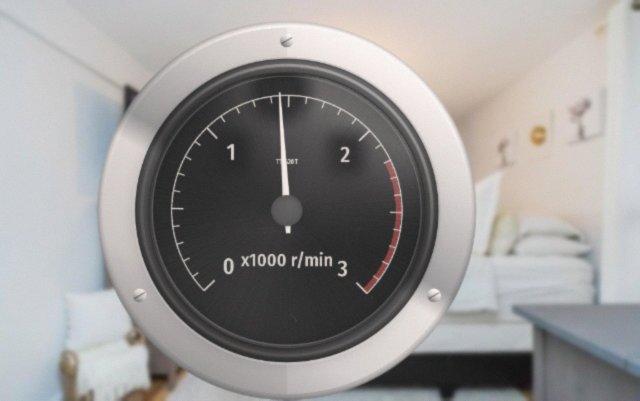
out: 1450 rpm
